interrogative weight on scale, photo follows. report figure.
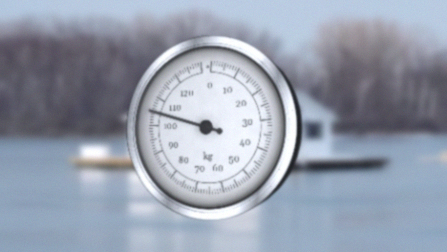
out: 105 kg
